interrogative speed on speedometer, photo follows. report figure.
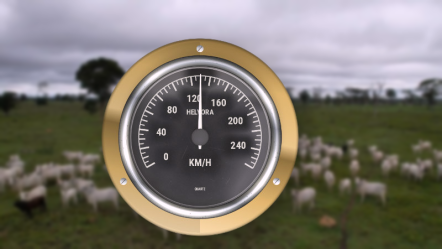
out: 130 km/h
